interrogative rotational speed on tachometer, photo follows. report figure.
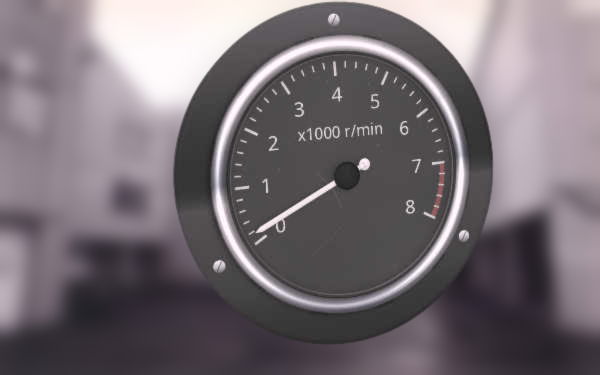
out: 200 rpm
